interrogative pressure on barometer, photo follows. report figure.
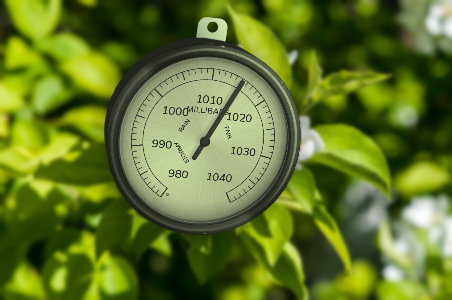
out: 1015 mbar
